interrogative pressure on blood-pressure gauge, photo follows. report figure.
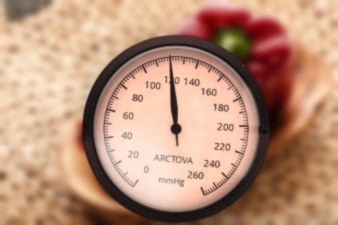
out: 120 mmHg
